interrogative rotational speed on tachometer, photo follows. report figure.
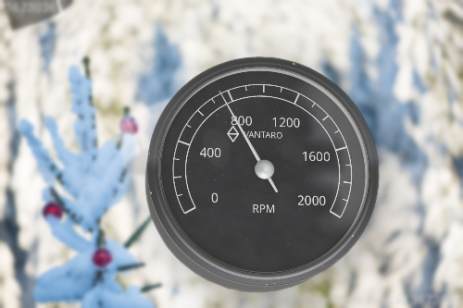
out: 750 rpm
